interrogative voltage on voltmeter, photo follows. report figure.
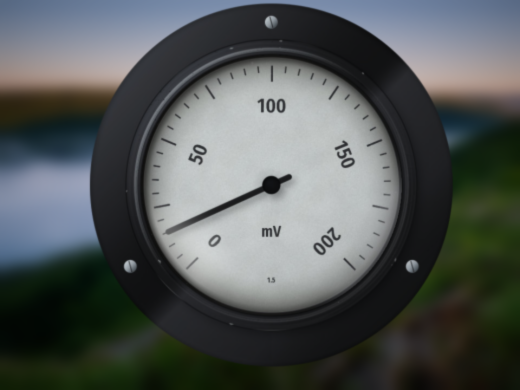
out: 15 mV
